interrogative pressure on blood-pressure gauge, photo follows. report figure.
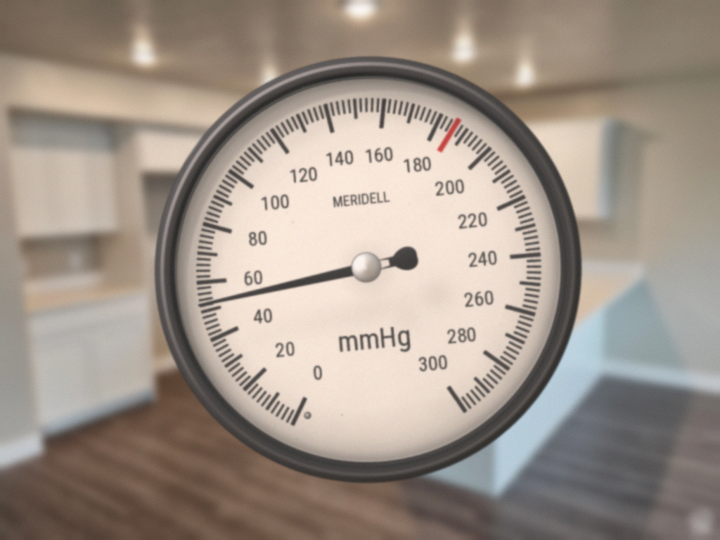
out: 52 mmHg
